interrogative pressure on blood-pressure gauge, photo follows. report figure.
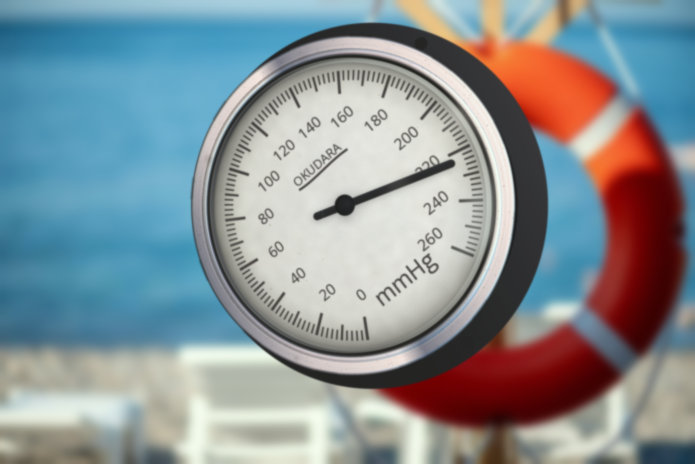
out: 224 mmHg
